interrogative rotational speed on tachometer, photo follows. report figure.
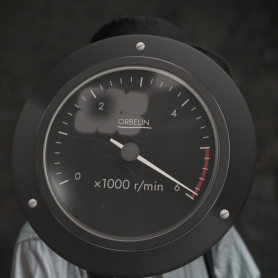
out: 5900 rpm
